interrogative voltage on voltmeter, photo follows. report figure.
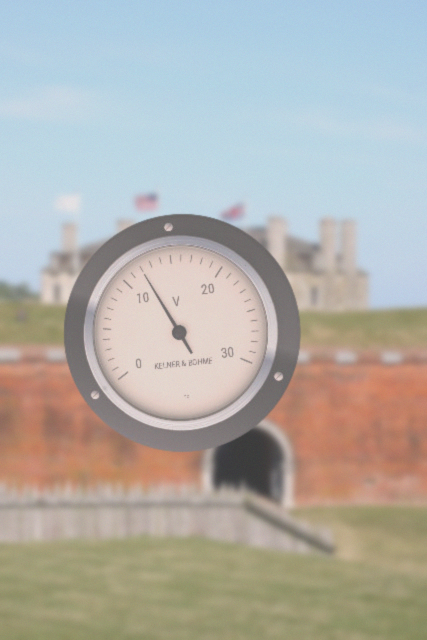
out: 12 V
